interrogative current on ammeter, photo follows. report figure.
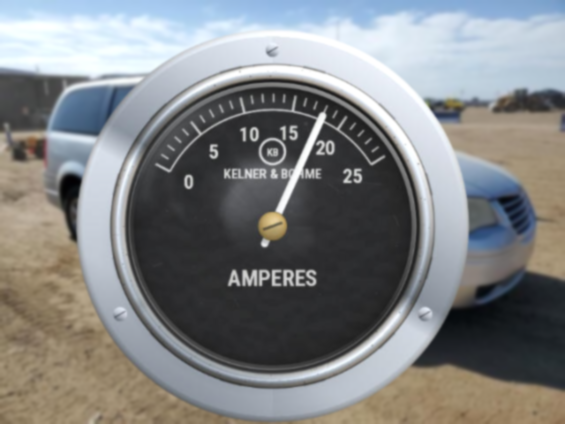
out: 18 A
